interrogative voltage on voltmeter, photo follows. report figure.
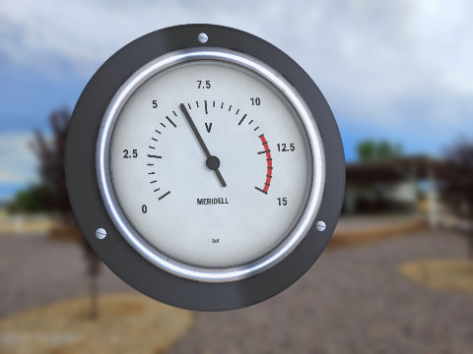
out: 6 V
